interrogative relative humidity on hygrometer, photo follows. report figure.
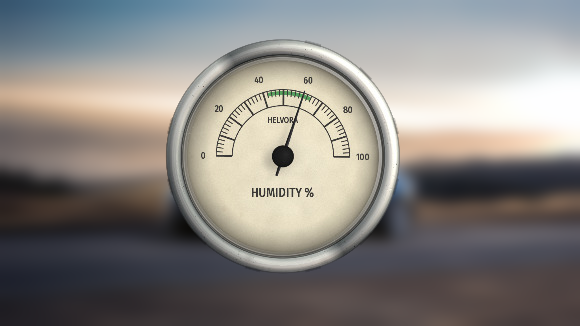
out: 60 %
